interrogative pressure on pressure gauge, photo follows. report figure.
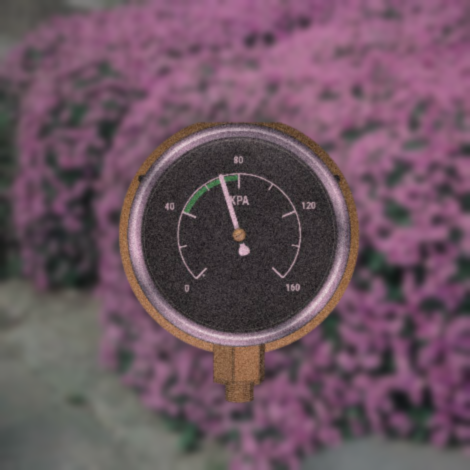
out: 70 kPa
